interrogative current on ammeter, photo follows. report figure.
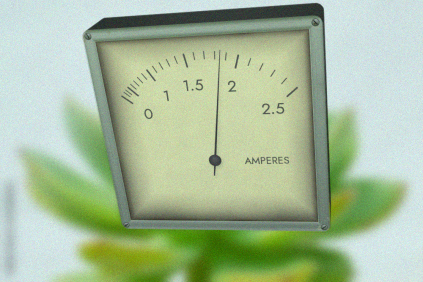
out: 1.85 A
